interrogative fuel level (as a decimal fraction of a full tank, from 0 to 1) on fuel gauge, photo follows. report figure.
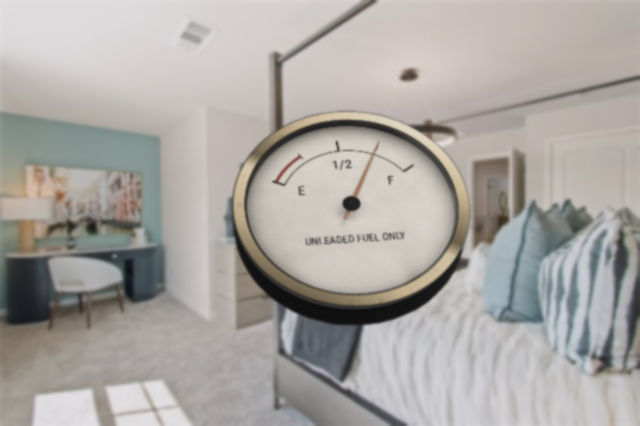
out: 0.75
